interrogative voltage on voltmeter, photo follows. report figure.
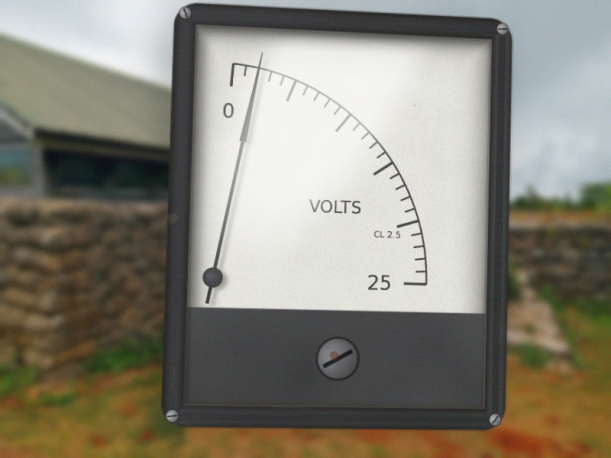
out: 2 V
